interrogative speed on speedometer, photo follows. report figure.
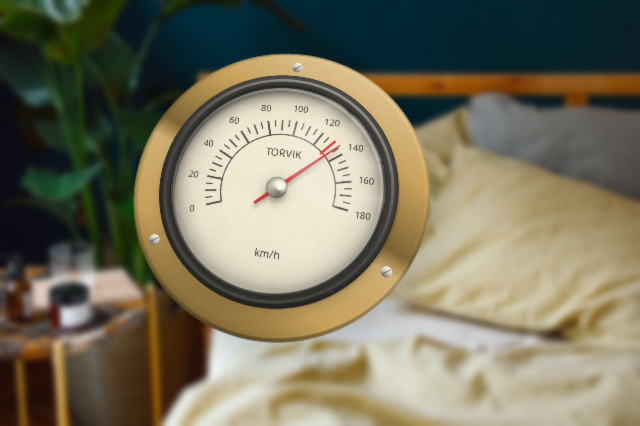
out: 135 km/h
